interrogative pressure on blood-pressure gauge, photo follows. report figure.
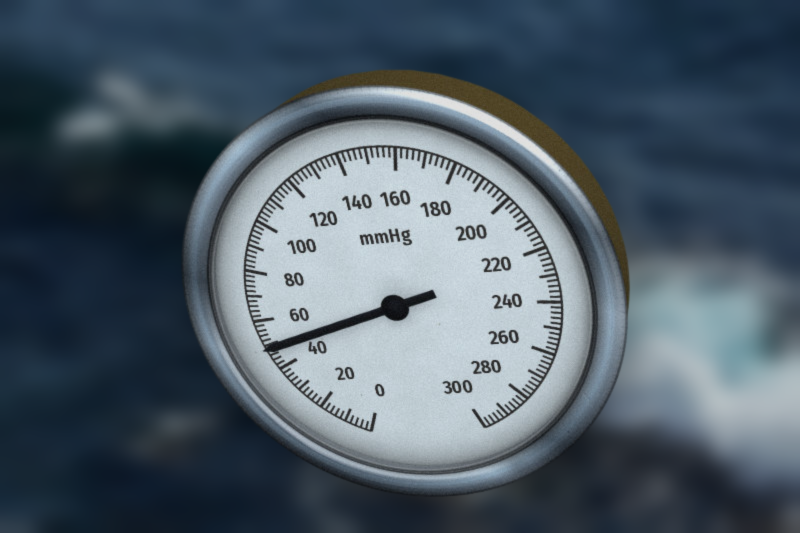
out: 50 mmHg
